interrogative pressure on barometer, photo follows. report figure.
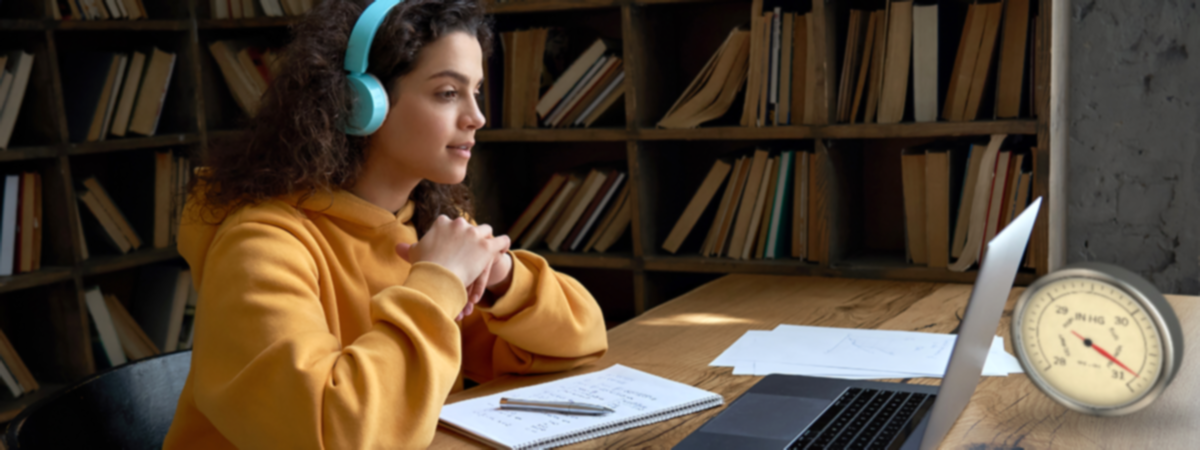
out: 30.8 inHg
